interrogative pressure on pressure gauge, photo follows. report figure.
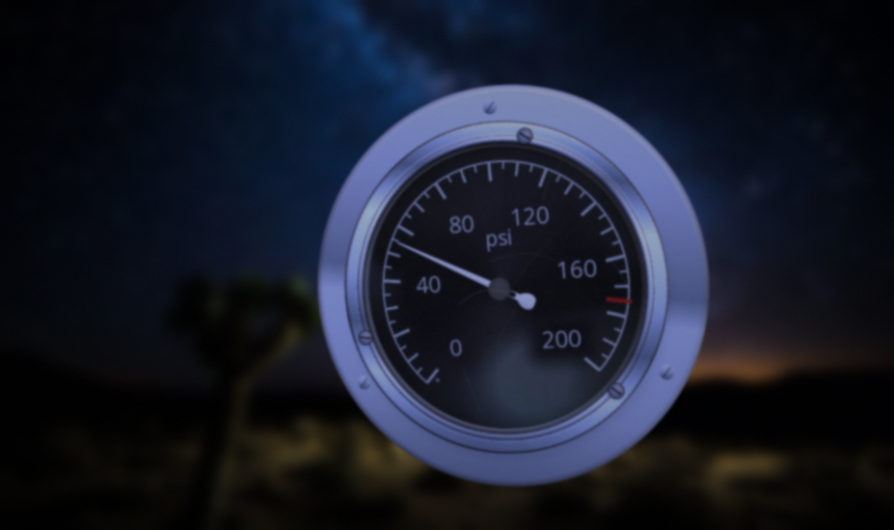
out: 55 psi
